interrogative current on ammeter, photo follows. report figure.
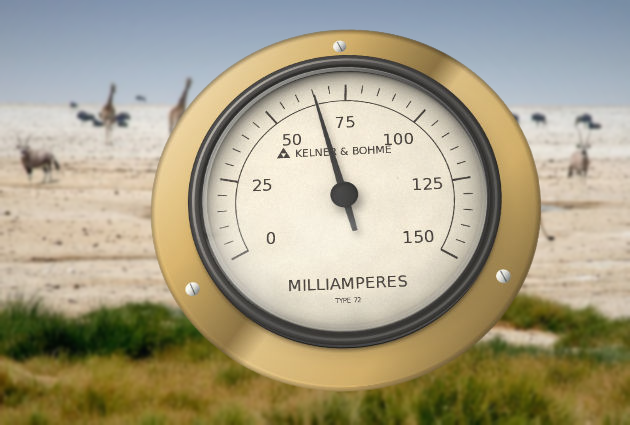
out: 65 mA
